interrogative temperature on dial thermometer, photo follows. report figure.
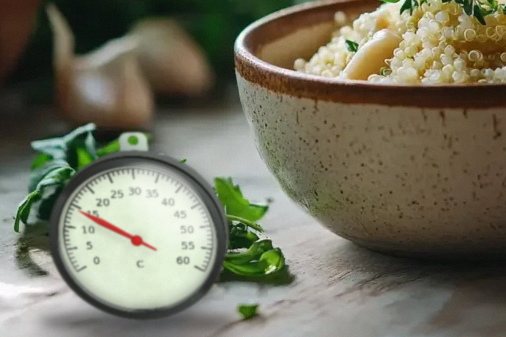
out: 15 °C
